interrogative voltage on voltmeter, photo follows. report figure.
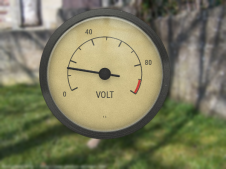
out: 15 V
